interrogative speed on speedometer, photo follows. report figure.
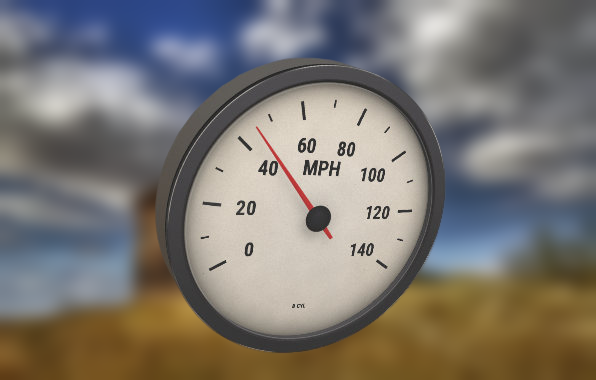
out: 45 mph
